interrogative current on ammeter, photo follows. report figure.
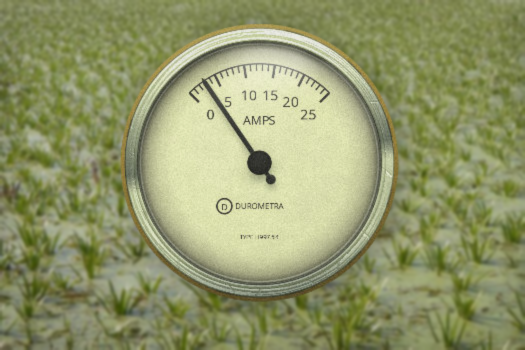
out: 3 A
